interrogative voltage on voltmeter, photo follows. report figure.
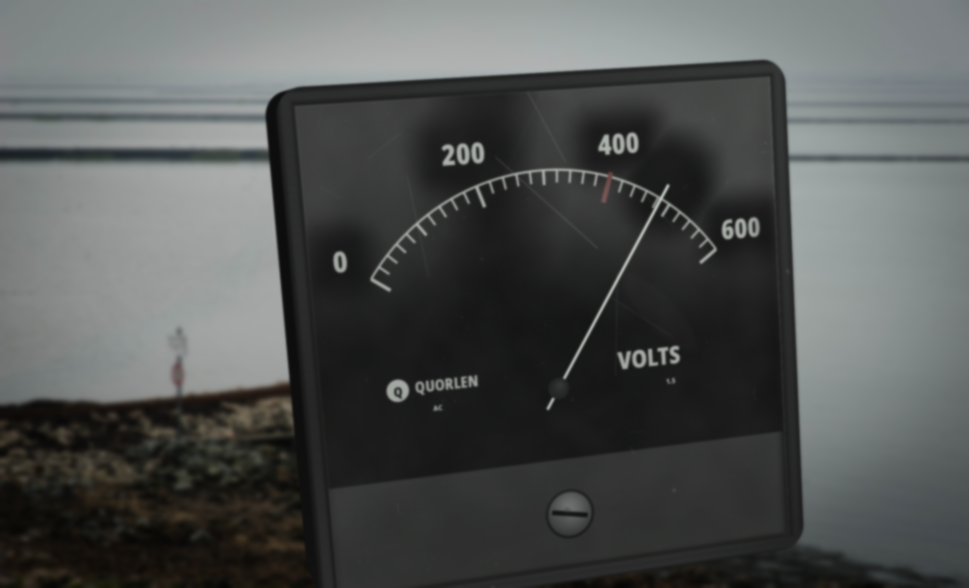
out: 480 V
